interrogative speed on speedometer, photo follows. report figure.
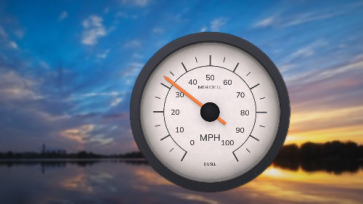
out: 32.5 mph
